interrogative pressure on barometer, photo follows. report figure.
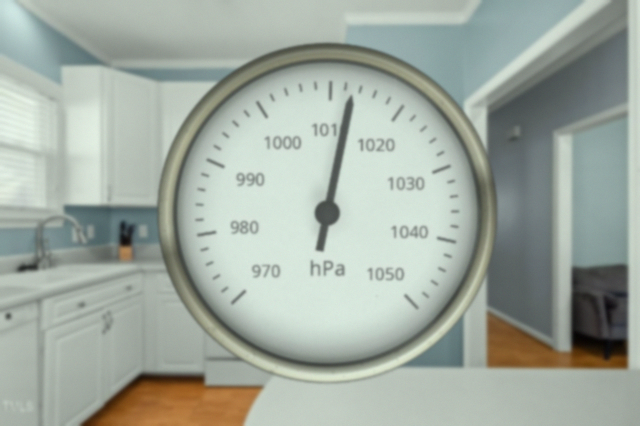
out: 1013 hPa
